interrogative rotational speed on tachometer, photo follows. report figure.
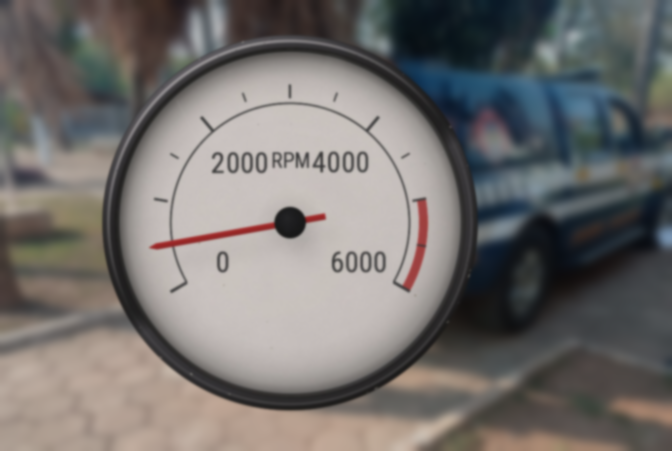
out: 500 rpm
